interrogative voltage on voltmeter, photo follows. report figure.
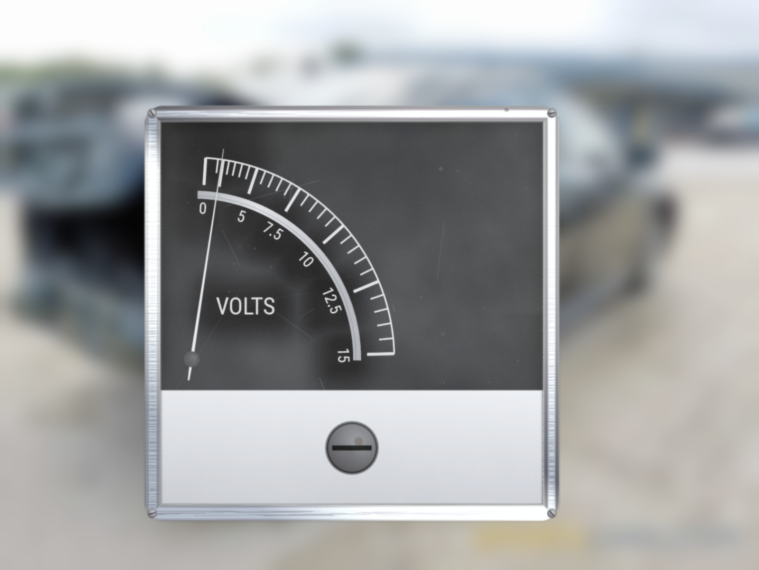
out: 2.5 V
